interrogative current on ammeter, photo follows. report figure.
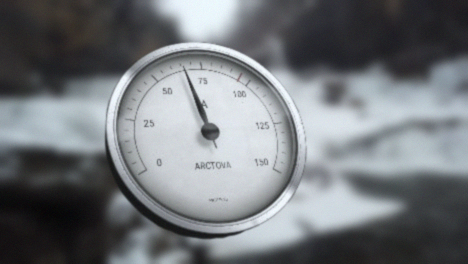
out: 65 A
